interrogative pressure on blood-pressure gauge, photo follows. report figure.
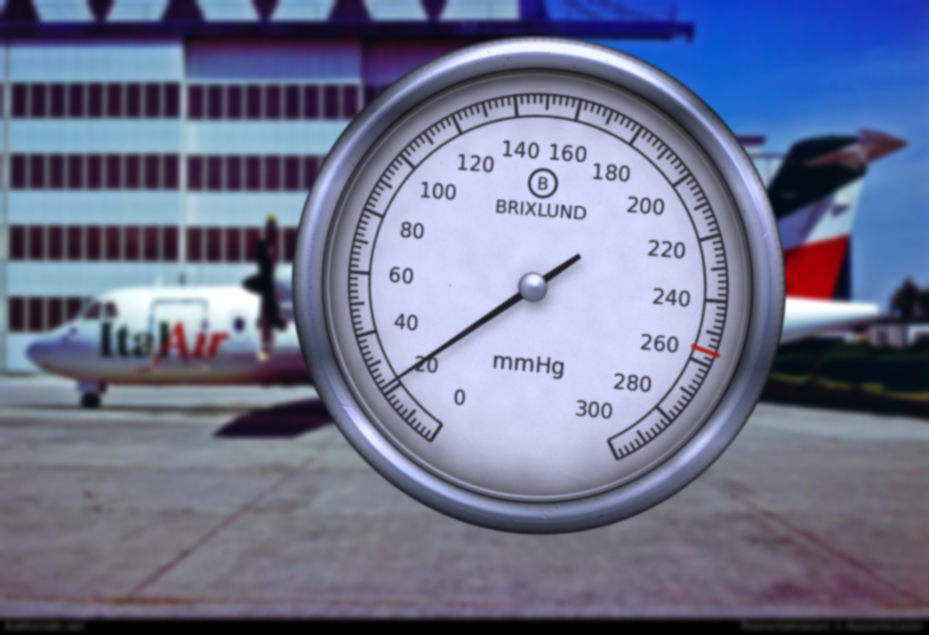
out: 22 mmHg
